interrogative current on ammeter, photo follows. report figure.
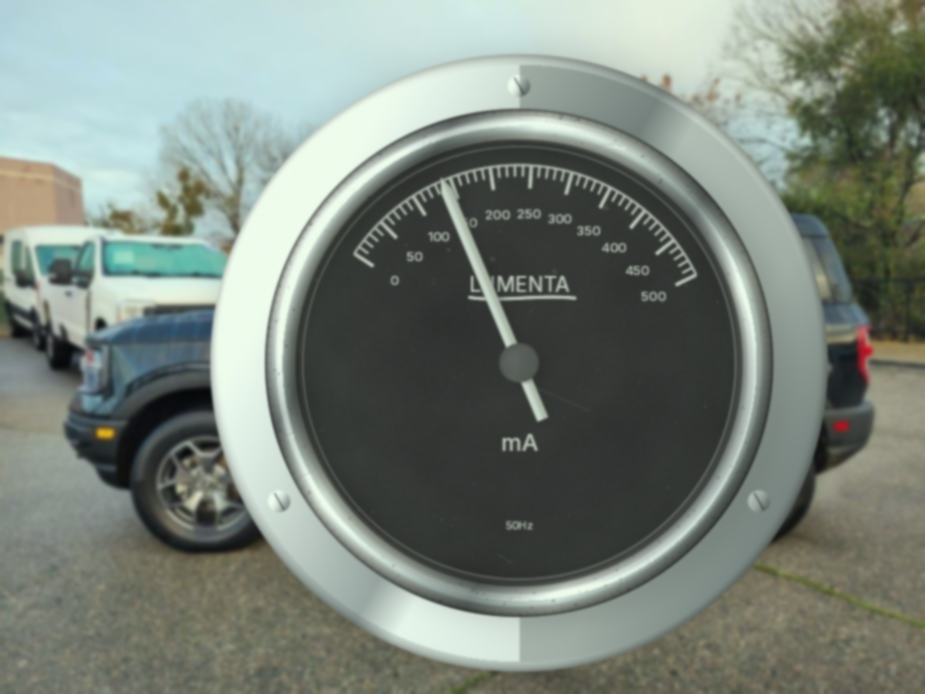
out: 140 mA
